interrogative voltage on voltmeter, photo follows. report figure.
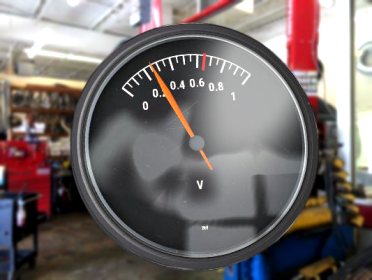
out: 0.25 V
